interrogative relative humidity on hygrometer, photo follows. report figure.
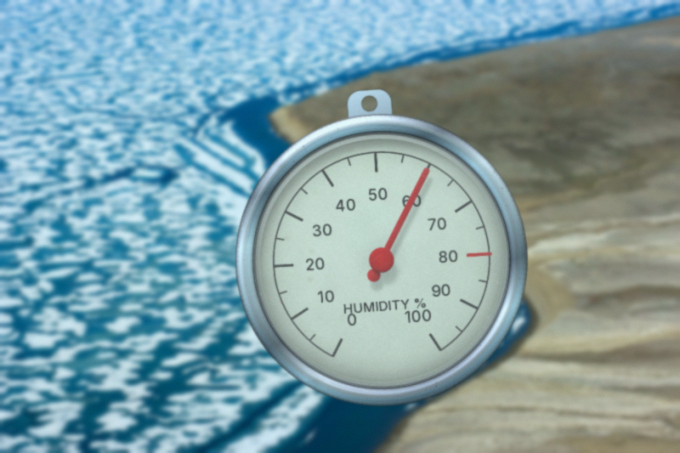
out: 60 %
